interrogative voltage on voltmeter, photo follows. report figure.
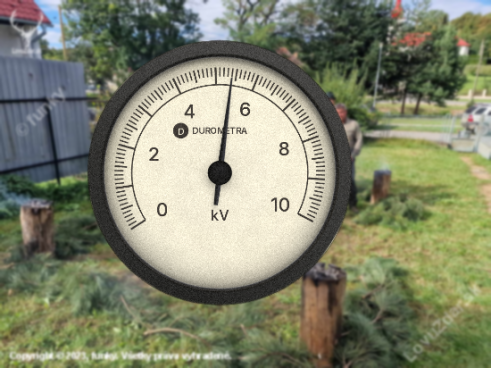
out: 5.4 kV
